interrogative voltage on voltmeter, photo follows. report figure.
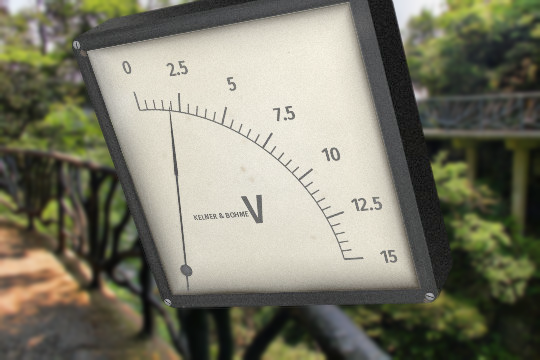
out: 2 V
